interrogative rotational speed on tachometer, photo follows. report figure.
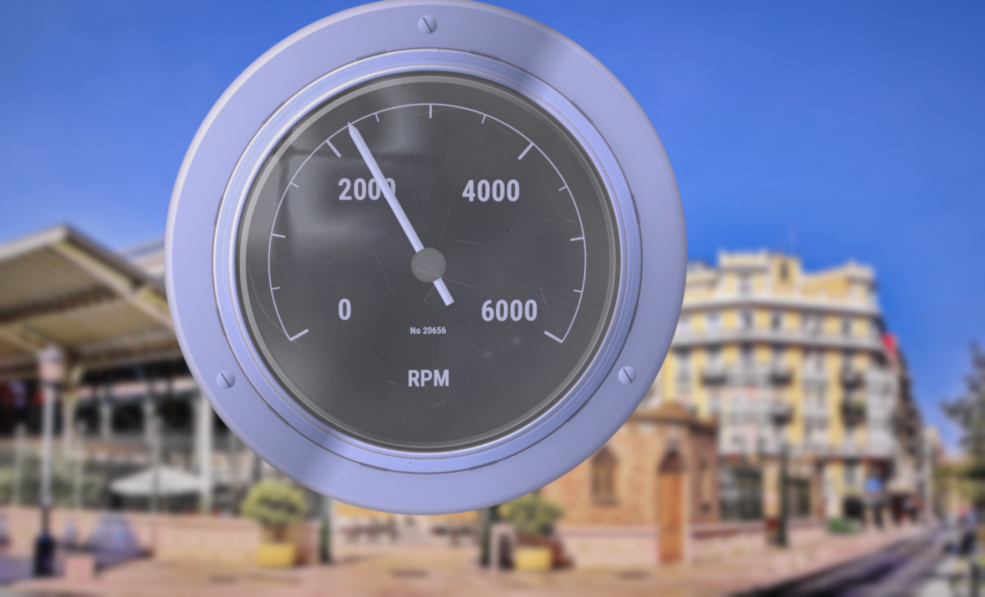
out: 2250 rpm
